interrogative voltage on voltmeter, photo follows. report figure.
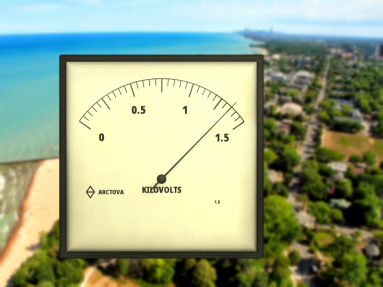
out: 1.35 kV
